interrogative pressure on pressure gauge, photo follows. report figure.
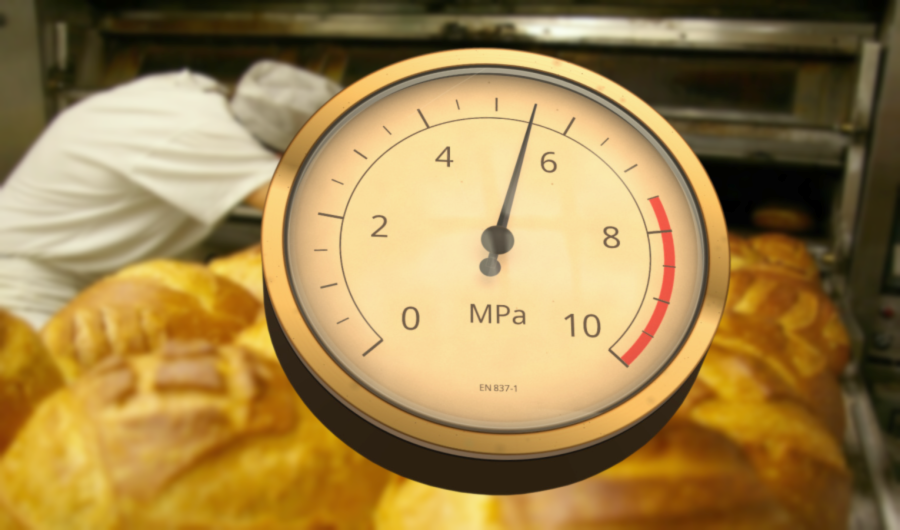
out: 5.5 MPa
